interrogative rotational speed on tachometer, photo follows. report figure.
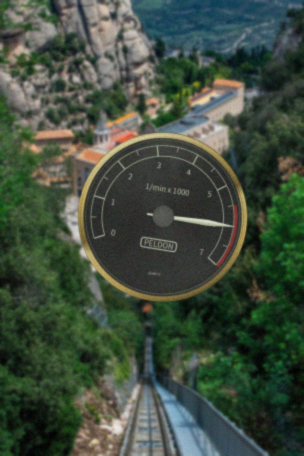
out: 6000 rpm
